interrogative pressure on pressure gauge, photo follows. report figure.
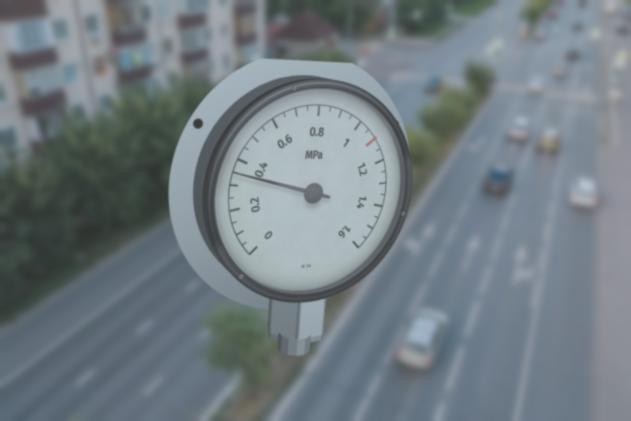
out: 0.35 MPa
